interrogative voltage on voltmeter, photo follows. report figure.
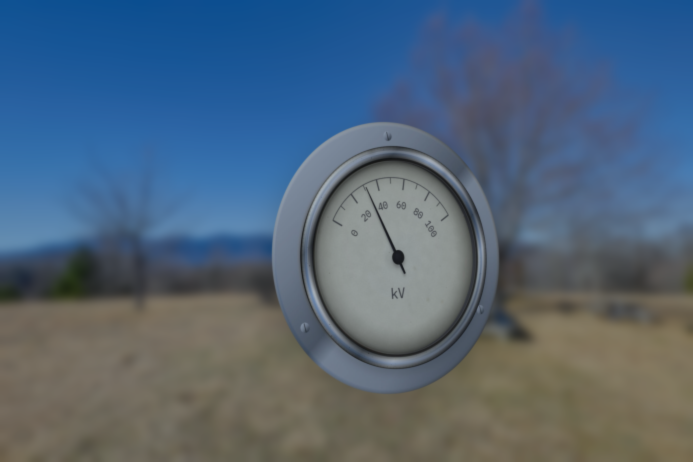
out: 30 kV
